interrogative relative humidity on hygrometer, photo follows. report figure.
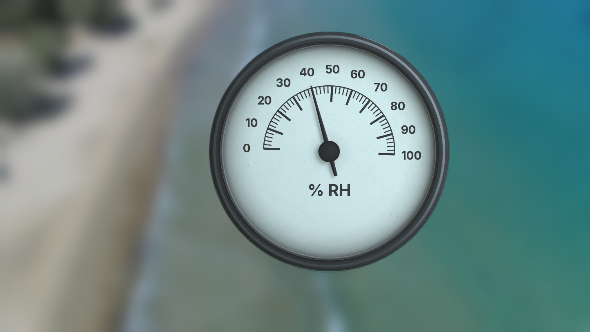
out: 40 %
